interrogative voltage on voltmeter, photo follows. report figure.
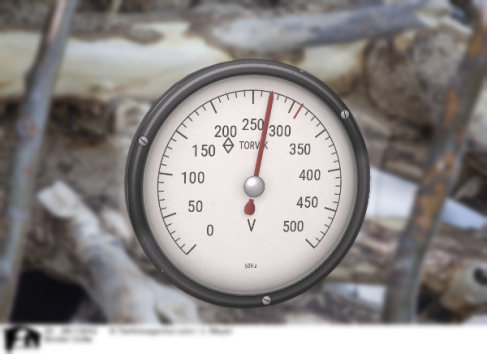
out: 270 V
